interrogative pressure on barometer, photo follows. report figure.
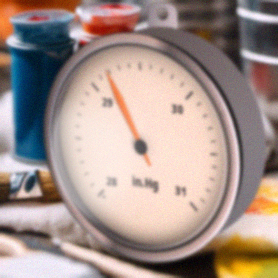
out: 29.2 inHg
